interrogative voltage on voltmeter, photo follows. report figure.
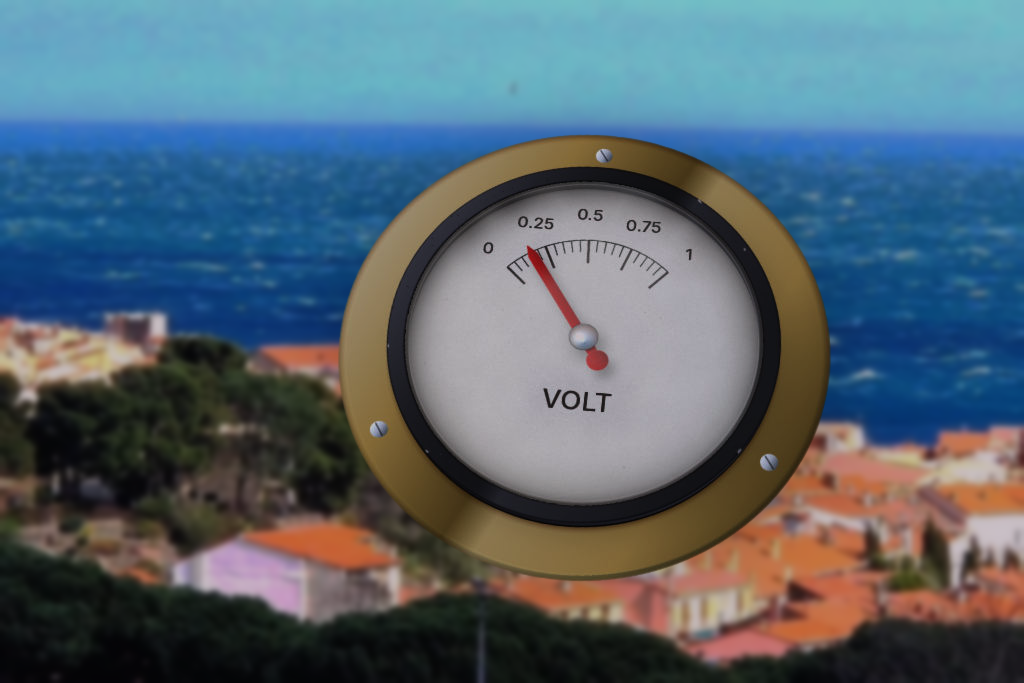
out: 0.15 V
